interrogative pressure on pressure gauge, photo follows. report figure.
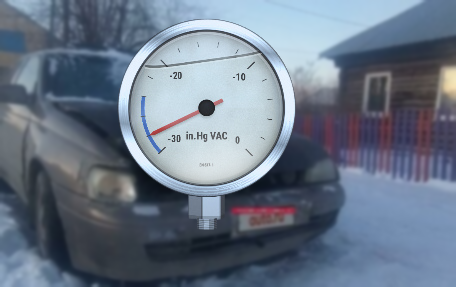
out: -28 inHg
